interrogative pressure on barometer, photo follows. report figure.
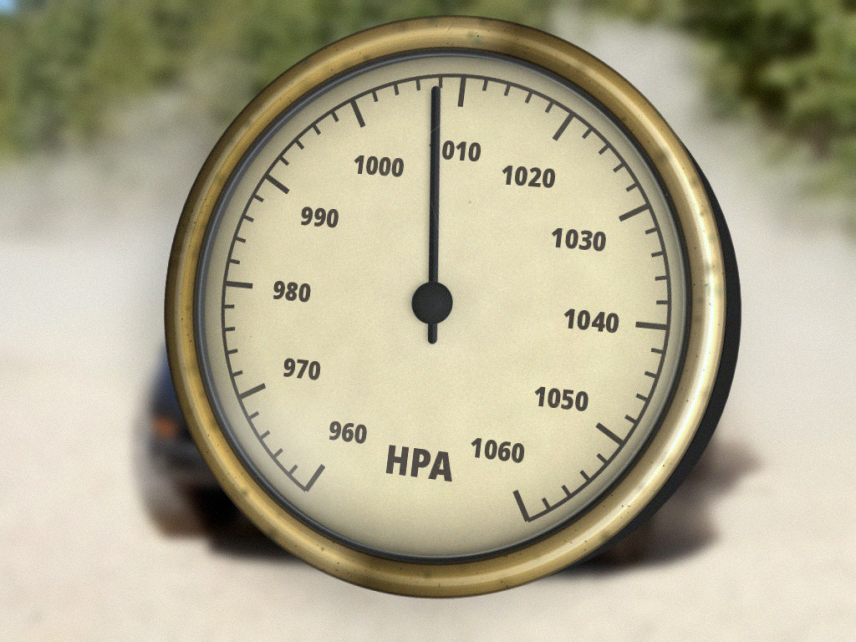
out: 1008 hPa
